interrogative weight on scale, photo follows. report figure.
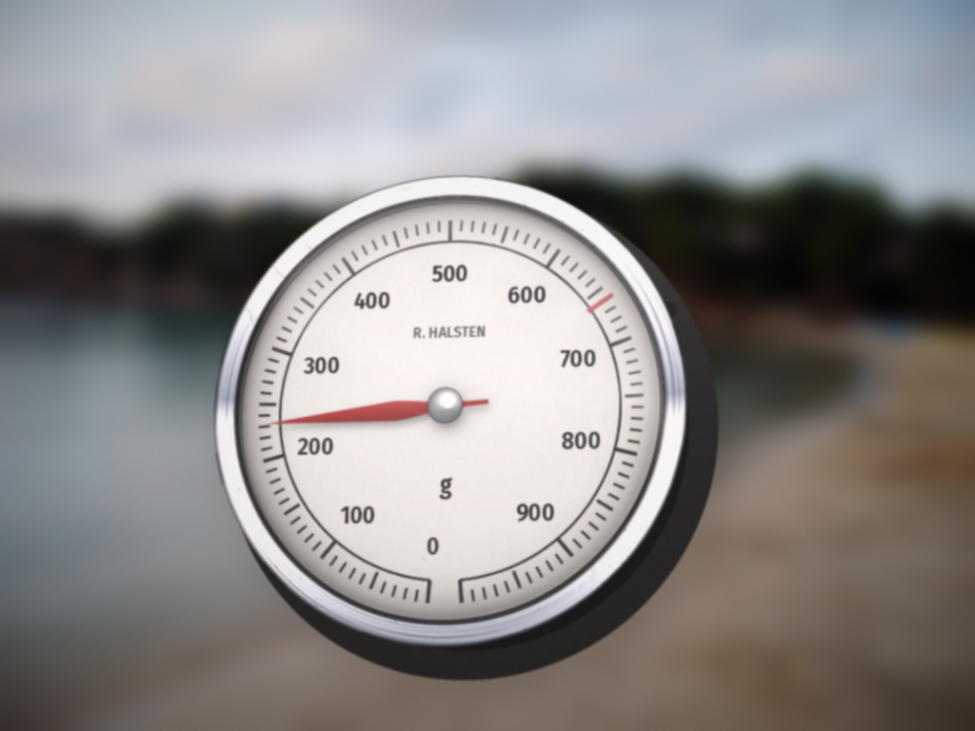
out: 230 g
